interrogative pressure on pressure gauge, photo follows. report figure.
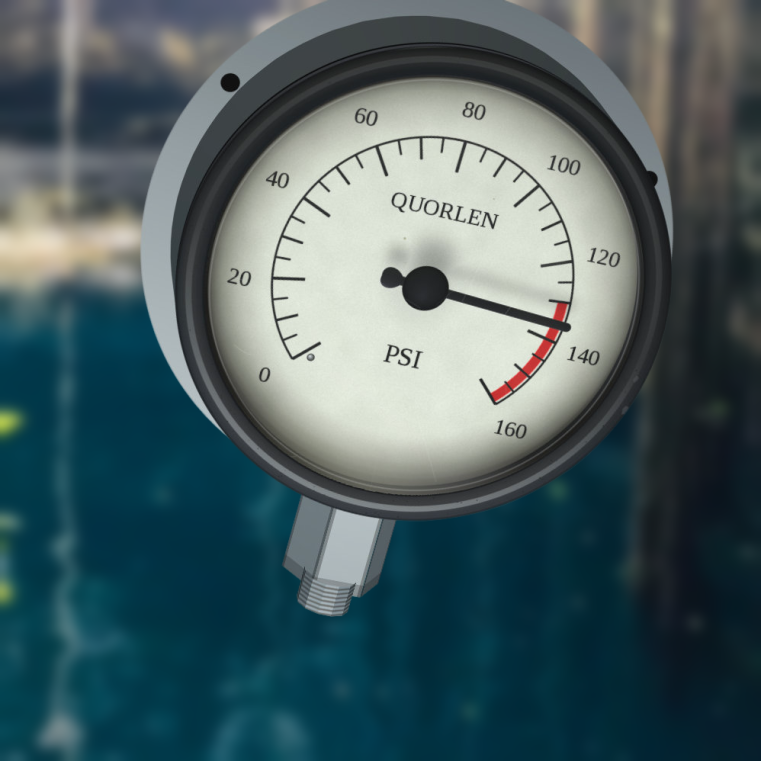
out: 135 psi
